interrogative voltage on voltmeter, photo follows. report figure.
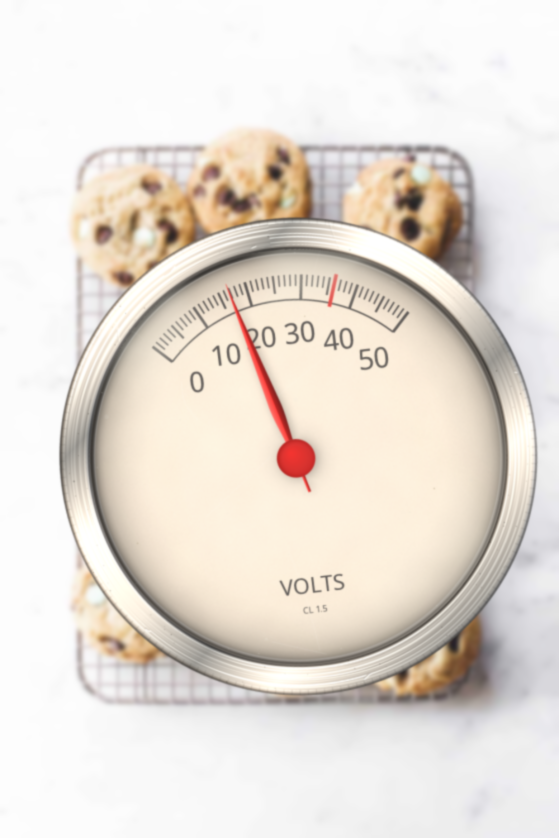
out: 17 V
